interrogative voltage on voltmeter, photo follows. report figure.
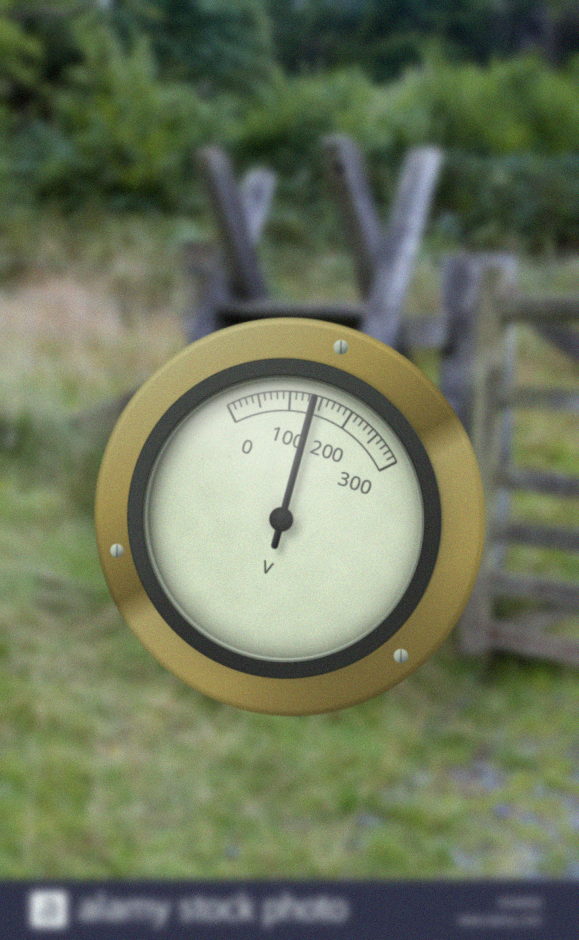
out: 140 V
